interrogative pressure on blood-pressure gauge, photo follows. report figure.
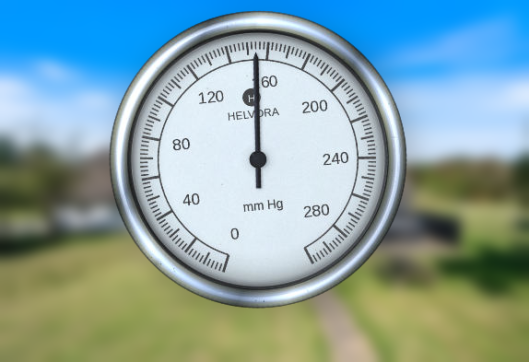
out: 154 mmHg
